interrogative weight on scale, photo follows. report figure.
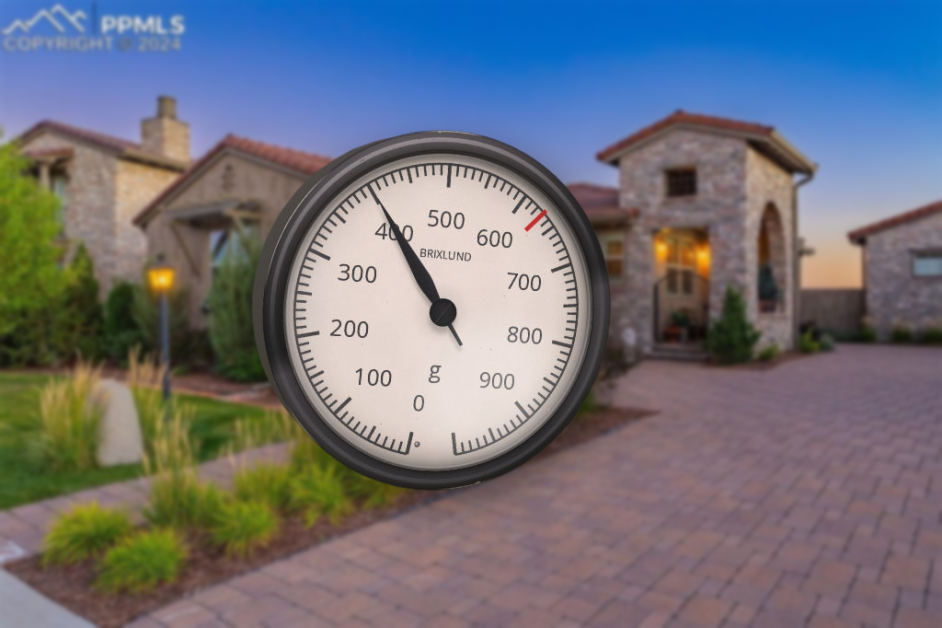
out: 400 g
